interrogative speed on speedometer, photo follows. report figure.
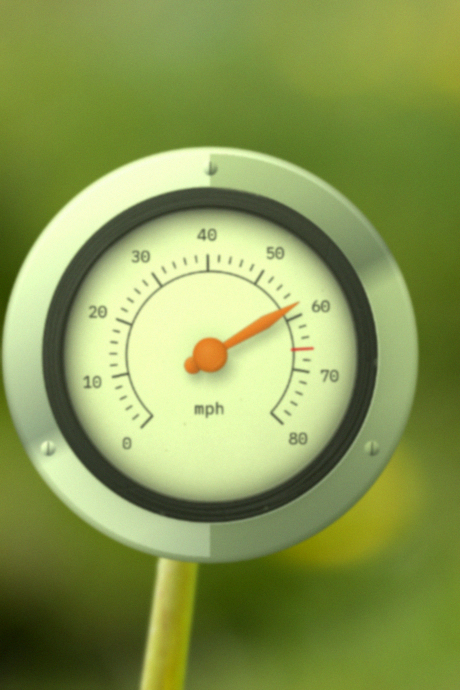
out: 58 mph
